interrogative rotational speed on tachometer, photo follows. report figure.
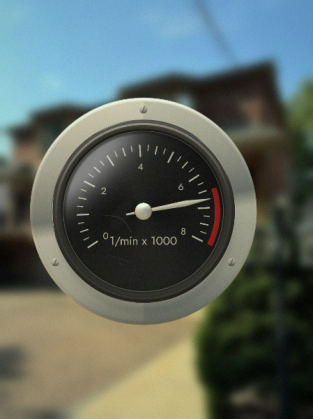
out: 6750 rpm
